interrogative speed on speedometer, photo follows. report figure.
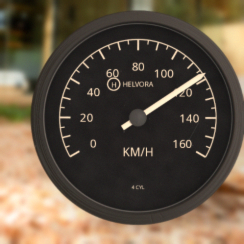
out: 117.5 km/h
